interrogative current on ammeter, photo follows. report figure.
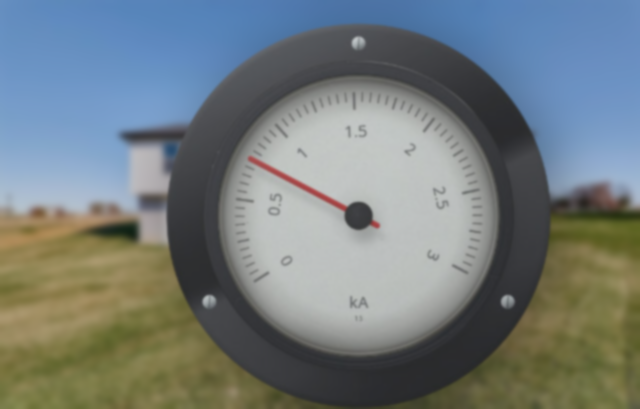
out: 0.75 kA
